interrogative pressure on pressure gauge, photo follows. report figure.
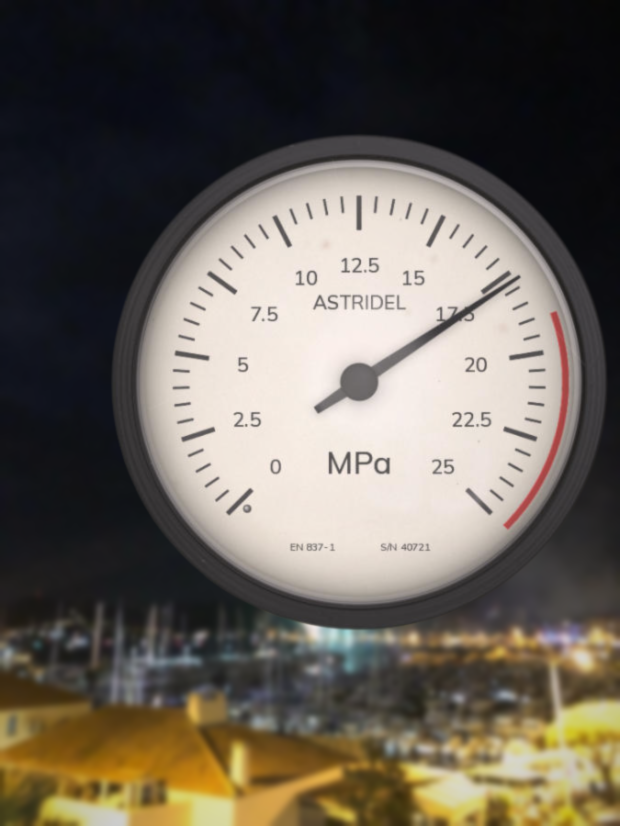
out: 17.75 MPa
